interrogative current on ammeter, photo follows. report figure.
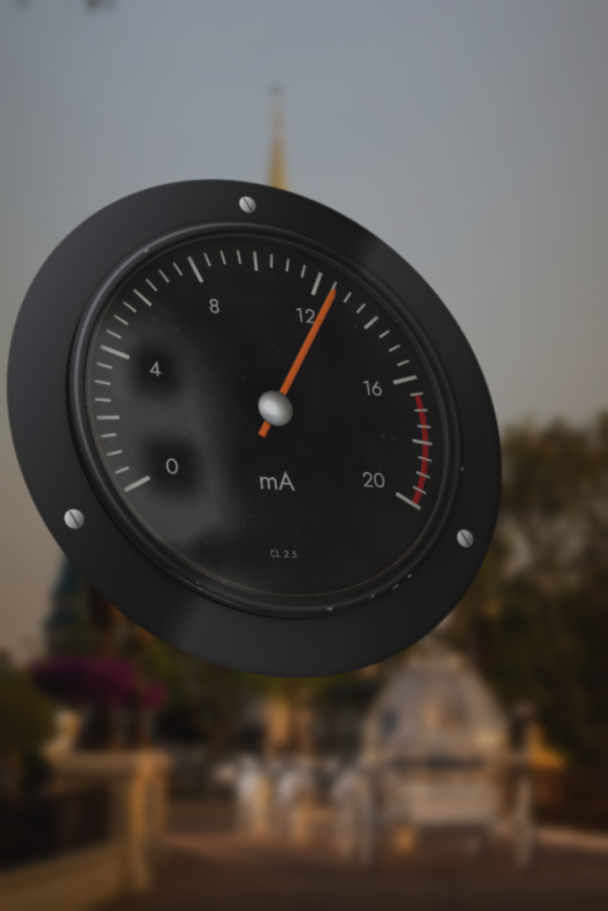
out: 12.5 mA
